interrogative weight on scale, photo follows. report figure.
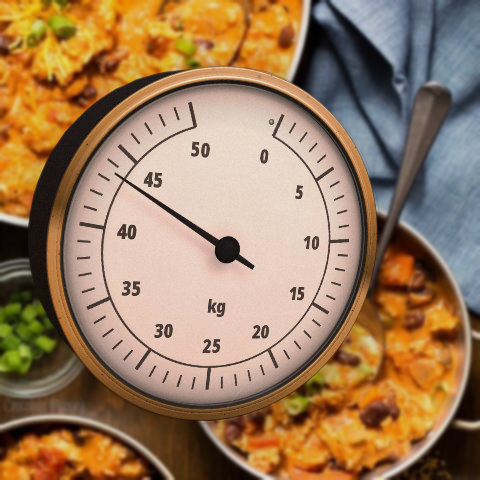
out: 43.5 kg
